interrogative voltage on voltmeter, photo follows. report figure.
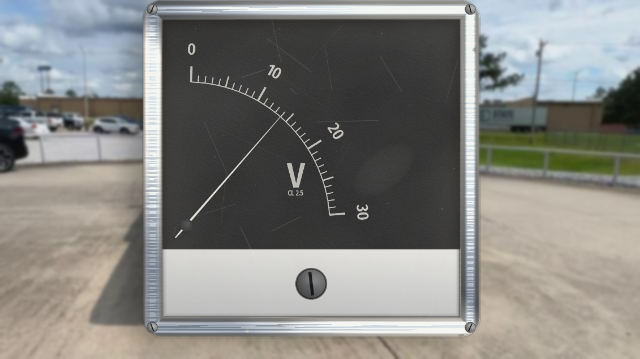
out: 14 V
